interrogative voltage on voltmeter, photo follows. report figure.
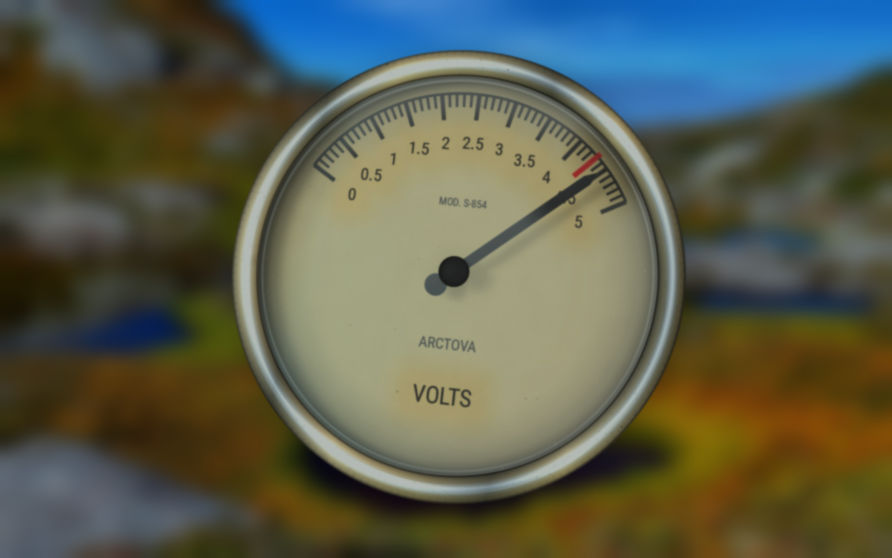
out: 4.5 V
